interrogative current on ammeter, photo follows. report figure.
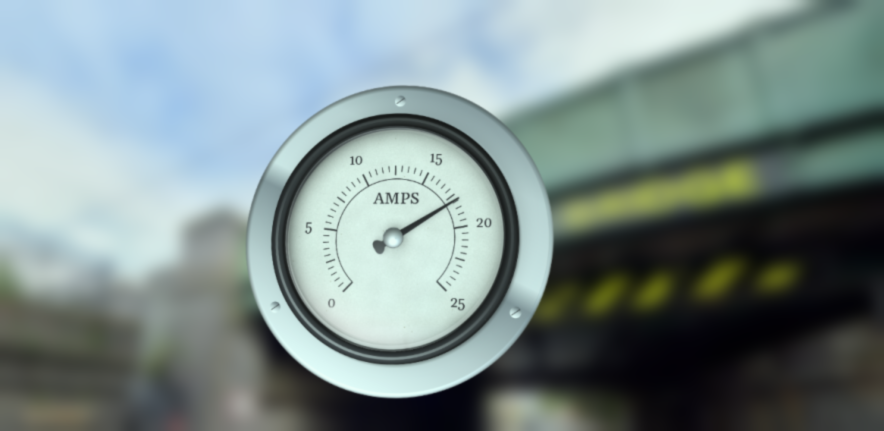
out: 18 A
